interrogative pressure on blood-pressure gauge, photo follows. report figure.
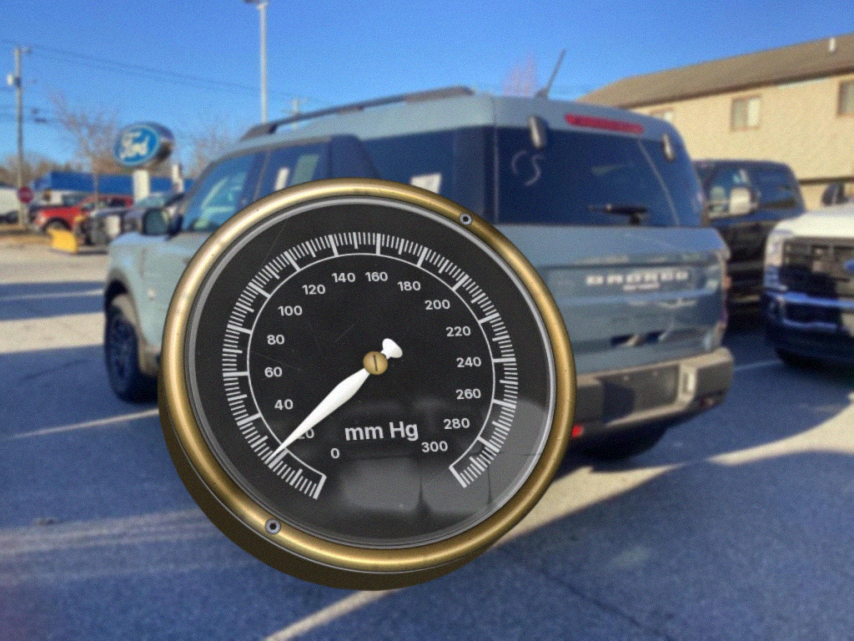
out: 22 mmHg
